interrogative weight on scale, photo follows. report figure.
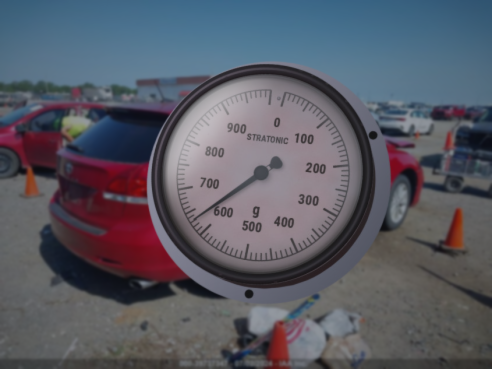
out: 630 g
